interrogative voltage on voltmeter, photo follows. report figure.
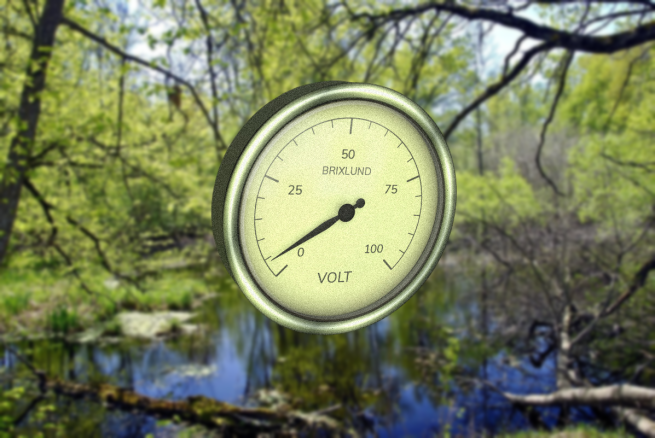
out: 5 V
